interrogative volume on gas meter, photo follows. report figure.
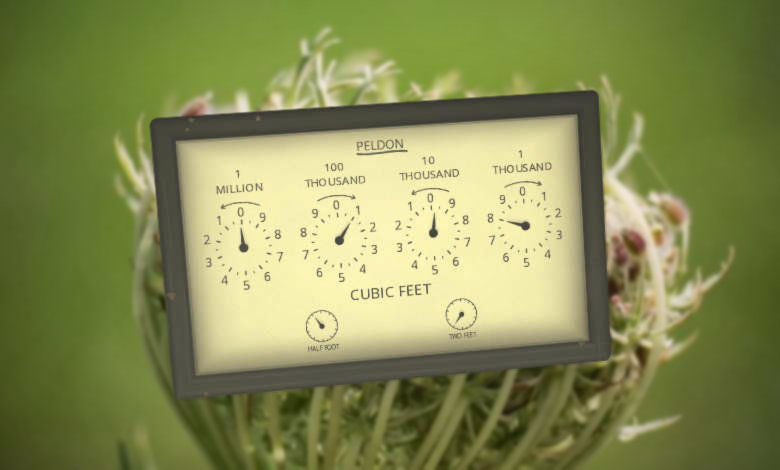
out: 9800 ft³
